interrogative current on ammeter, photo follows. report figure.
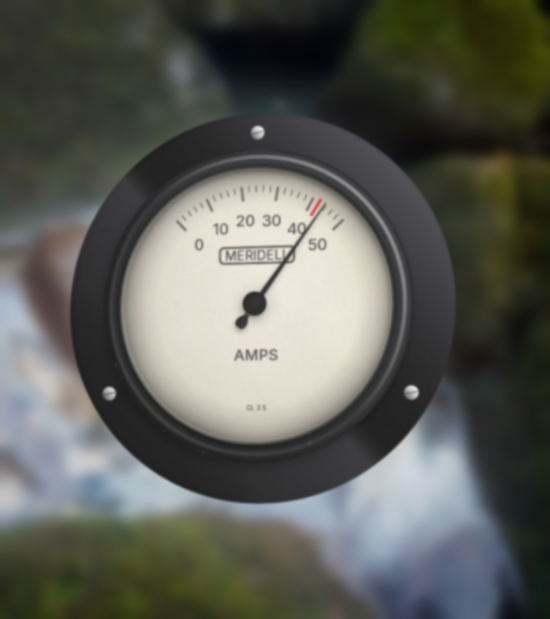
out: 44 A
